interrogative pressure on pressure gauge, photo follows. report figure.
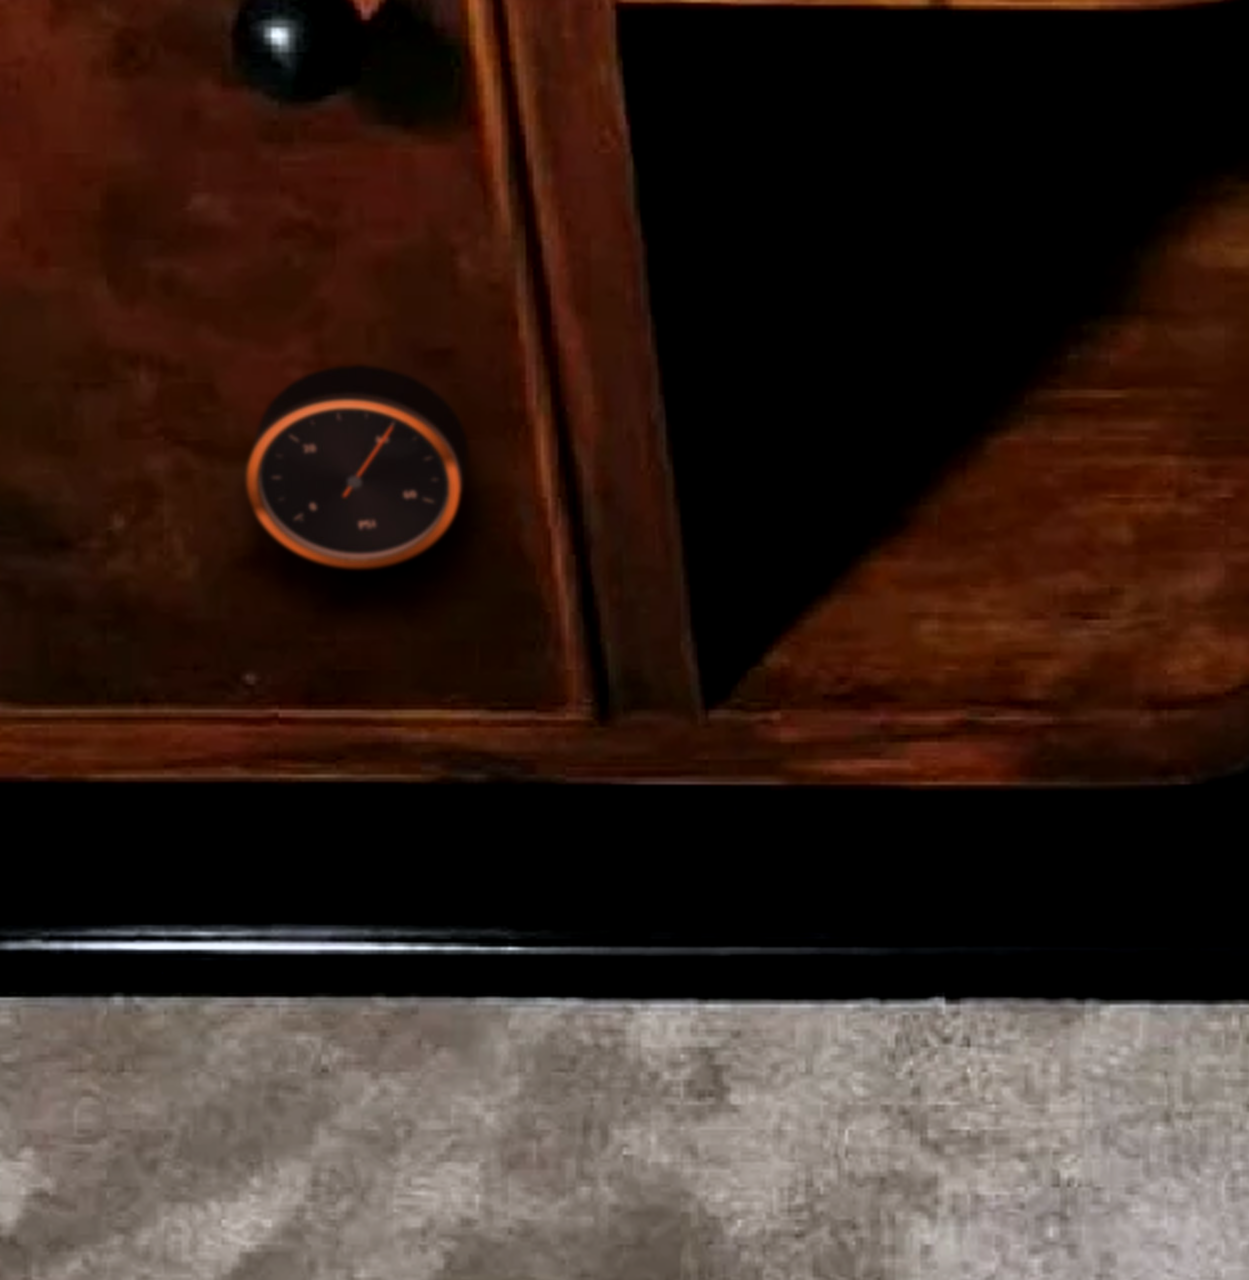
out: 40 psi
